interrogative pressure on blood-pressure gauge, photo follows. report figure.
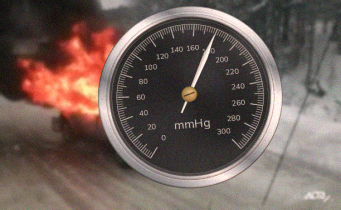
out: 180 mmHg
